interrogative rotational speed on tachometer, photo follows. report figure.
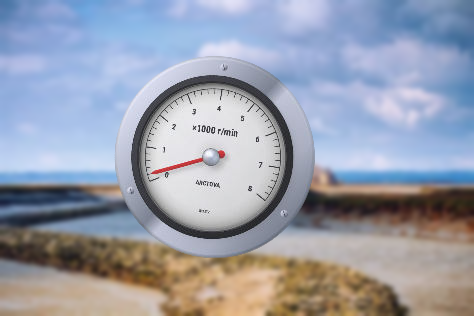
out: 200 rpm
